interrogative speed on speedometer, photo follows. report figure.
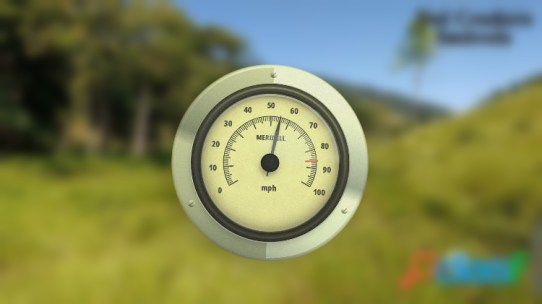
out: 55 mph
